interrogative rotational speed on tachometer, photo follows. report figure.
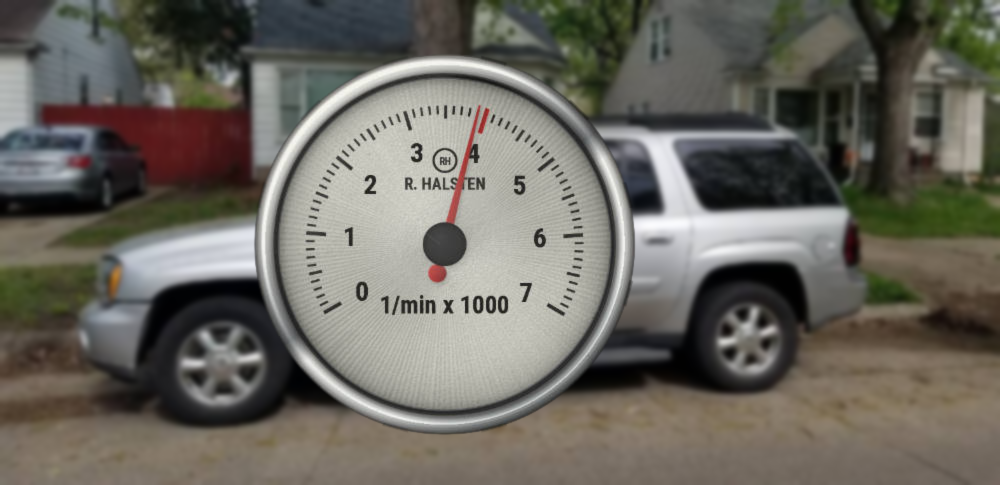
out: 3900 rpm
